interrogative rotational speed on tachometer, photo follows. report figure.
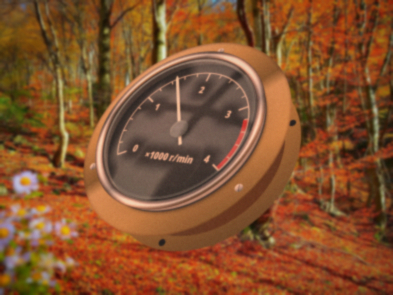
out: 1500 rpm
